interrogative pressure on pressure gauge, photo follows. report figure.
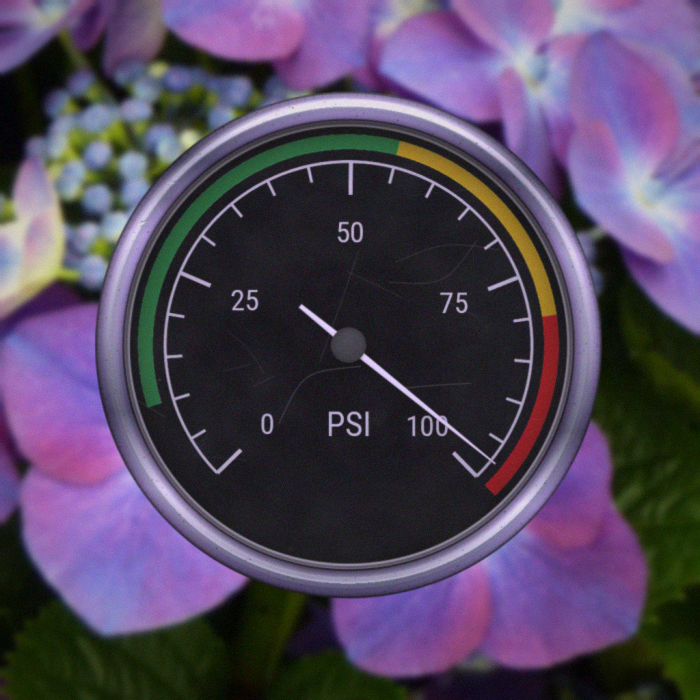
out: 97.5 psi
